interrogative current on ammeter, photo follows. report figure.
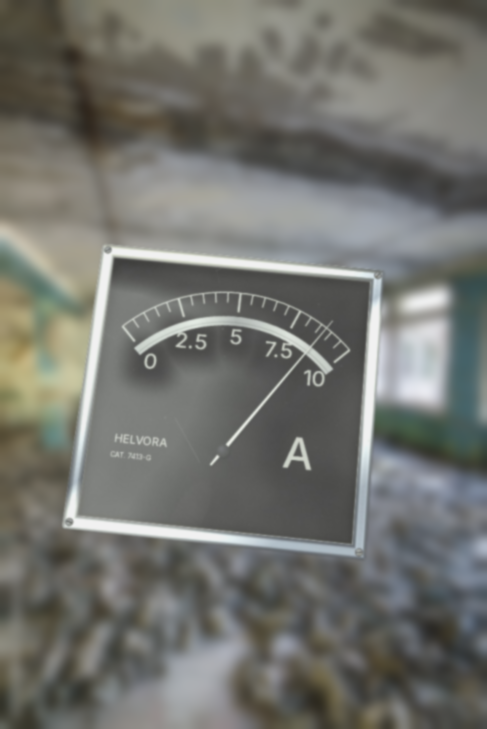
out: 8.75 A
